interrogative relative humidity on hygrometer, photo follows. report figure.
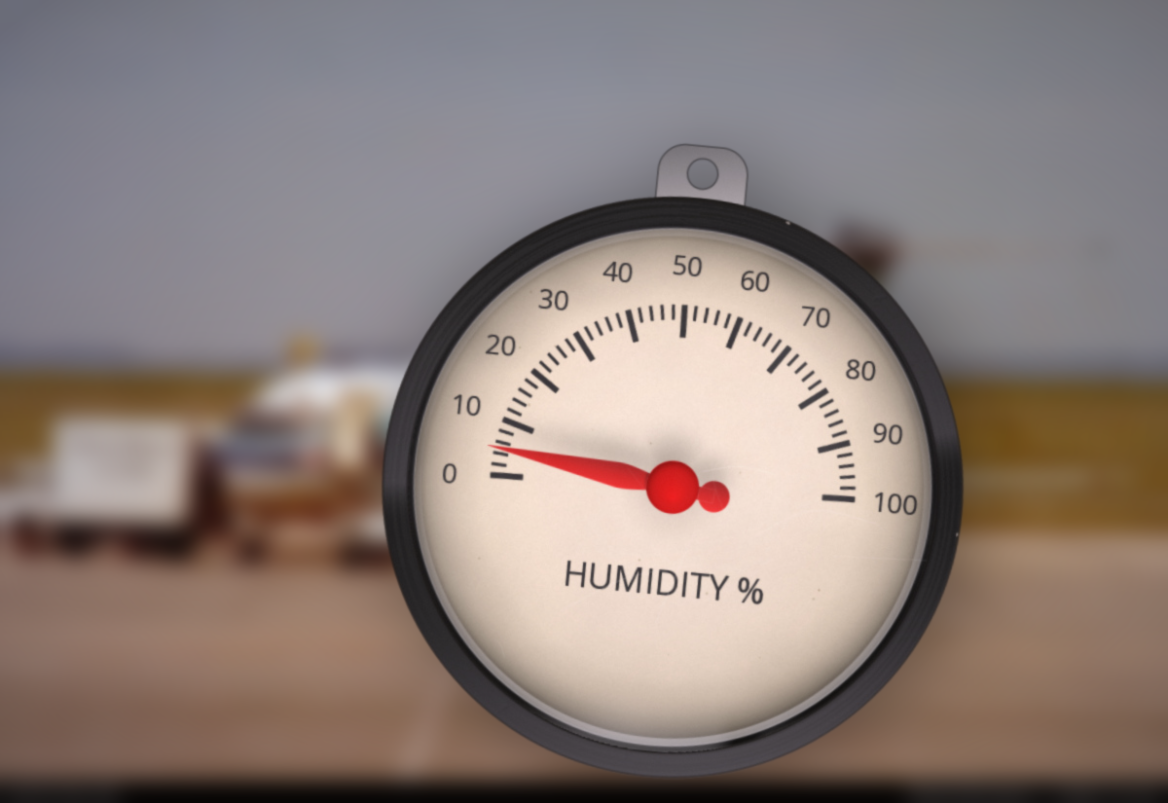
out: 5 %
